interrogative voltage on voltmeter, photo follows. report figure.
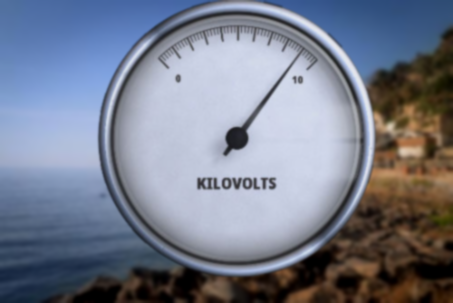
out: 9 kV
